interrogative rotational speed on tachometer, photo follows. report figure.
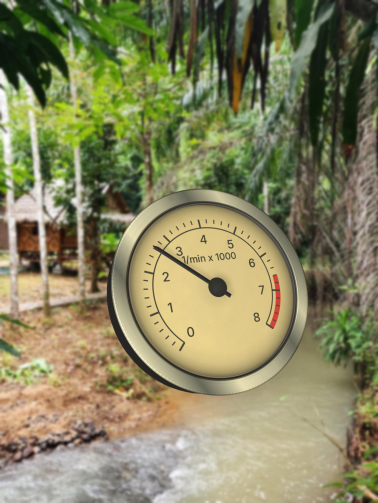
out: 2600 rpm
